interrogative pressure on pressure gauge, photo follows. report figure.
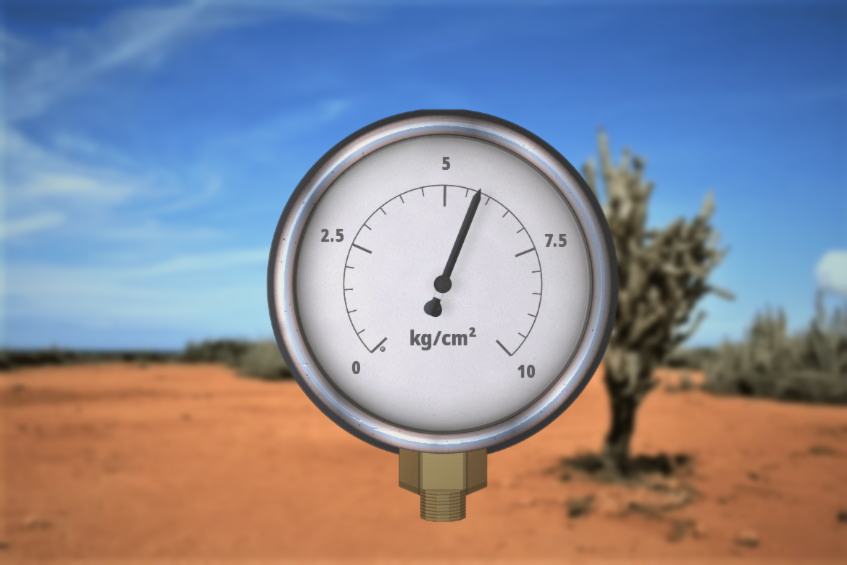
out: 5.75 kg/cm²
